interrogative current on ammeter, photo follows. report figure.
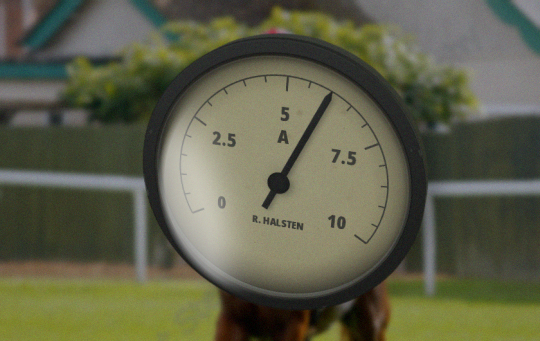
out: 6 A
